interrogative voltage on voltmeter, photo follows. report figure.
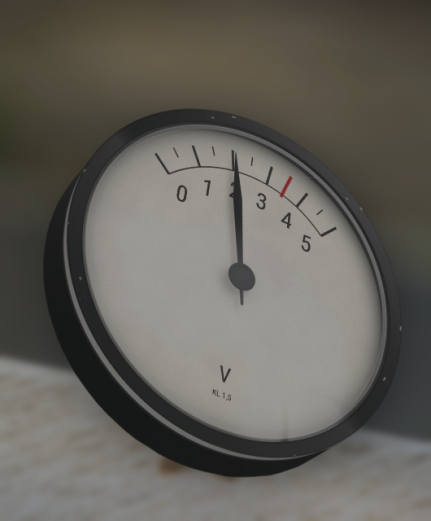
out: 2 V
